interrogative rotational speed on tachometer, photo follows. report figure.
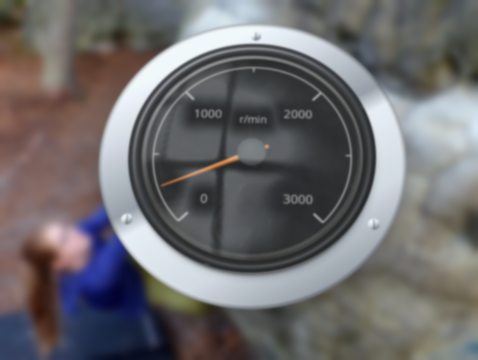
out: 250 rpm
